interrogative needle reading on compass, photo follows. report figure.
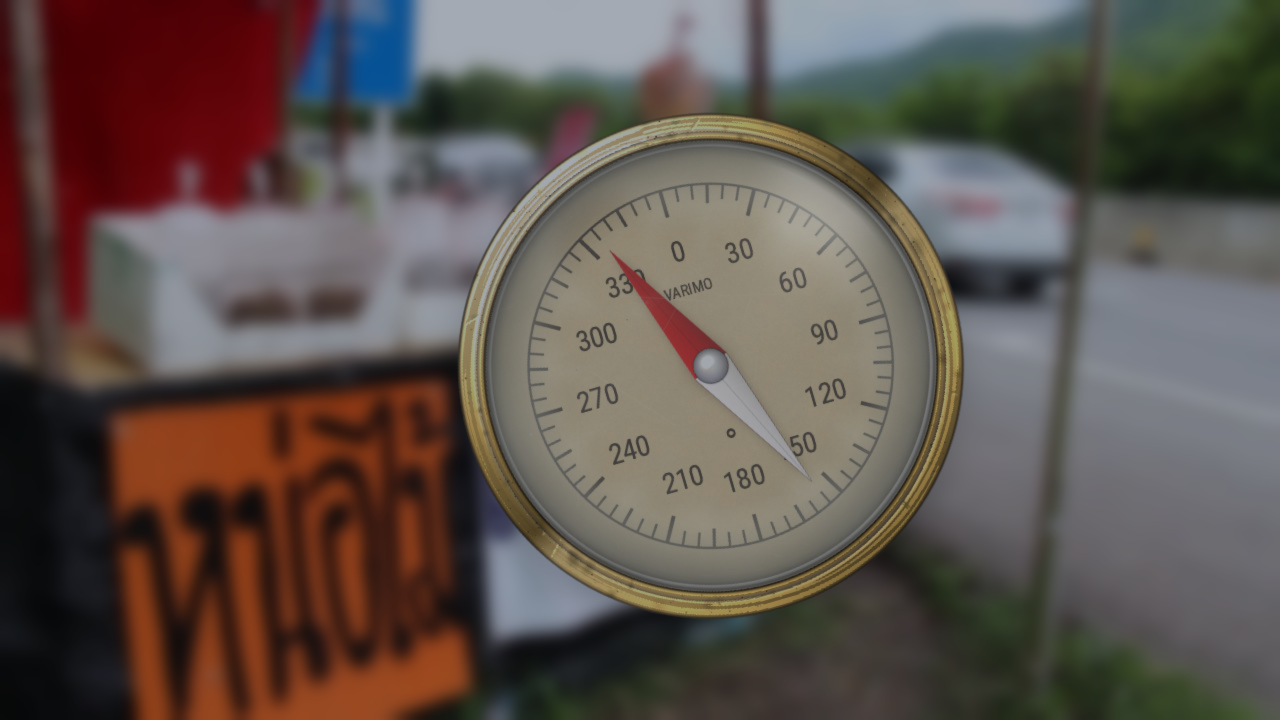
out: 335 °
